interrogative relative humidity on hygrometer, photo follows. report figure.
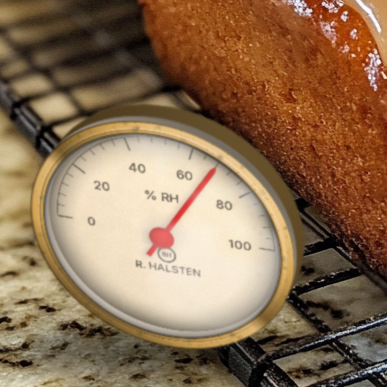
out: 68 %
